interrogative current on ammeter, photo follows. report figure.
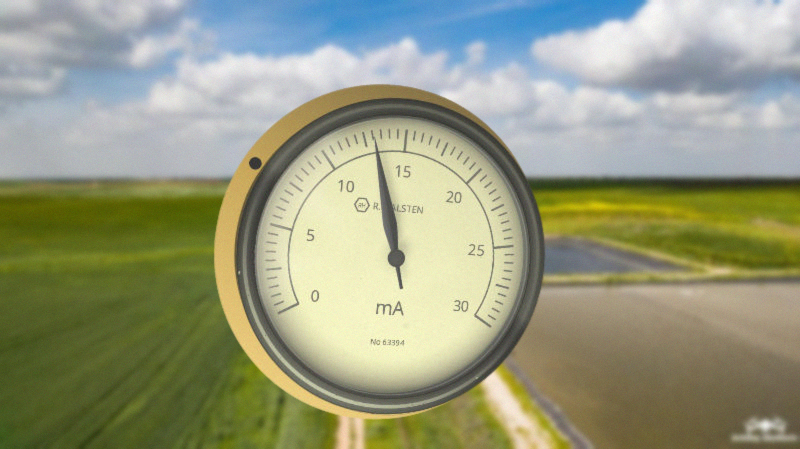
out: 13 mA
